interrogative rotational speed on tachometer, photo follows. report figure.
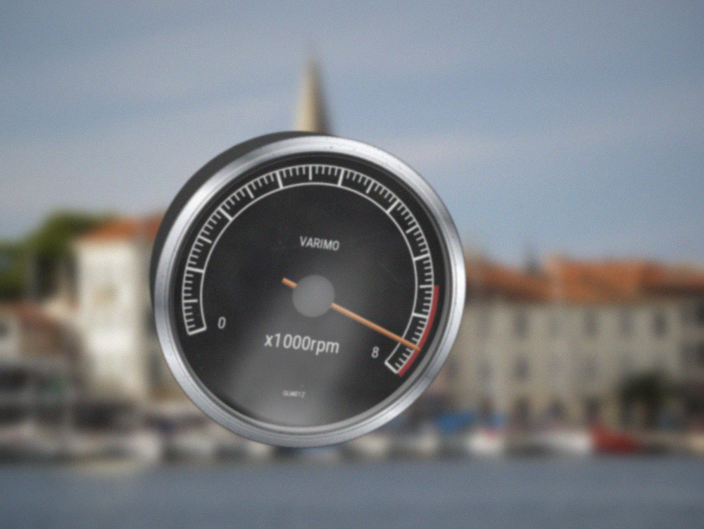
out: 7500 rpm
